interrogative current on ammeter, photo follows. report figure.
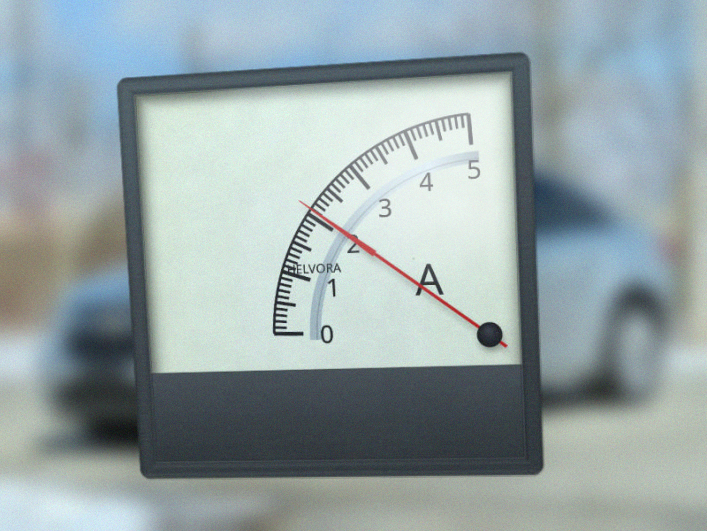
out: 2.1 A
